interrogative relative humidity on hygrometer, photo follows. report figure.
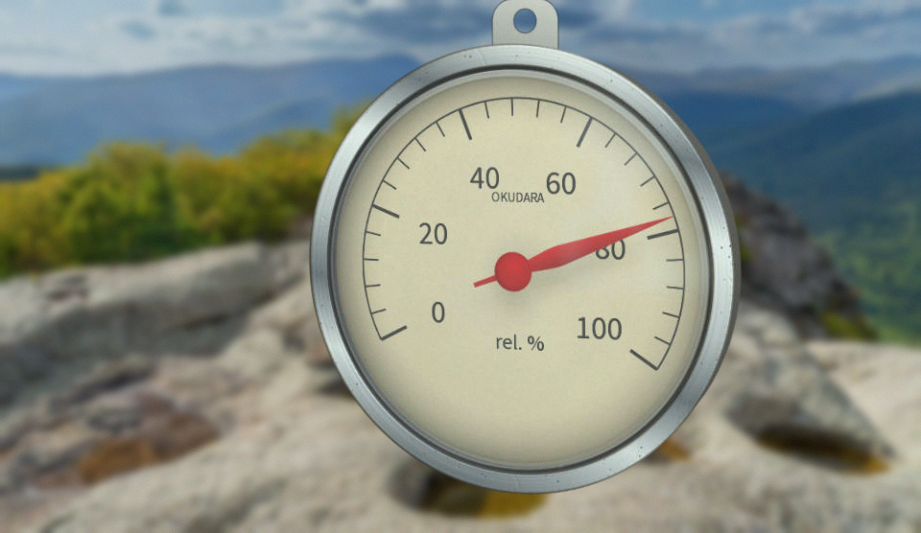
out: 78 %
